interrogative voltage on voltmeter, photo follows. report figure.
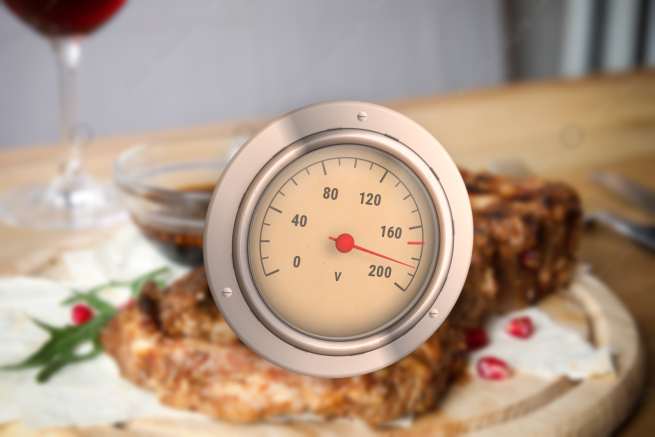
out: 185 V
